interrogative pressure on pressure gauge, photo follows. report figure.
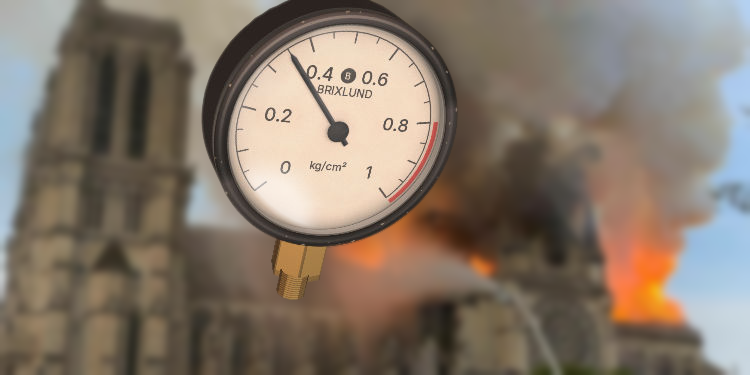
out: 0.35 kg/cm²
